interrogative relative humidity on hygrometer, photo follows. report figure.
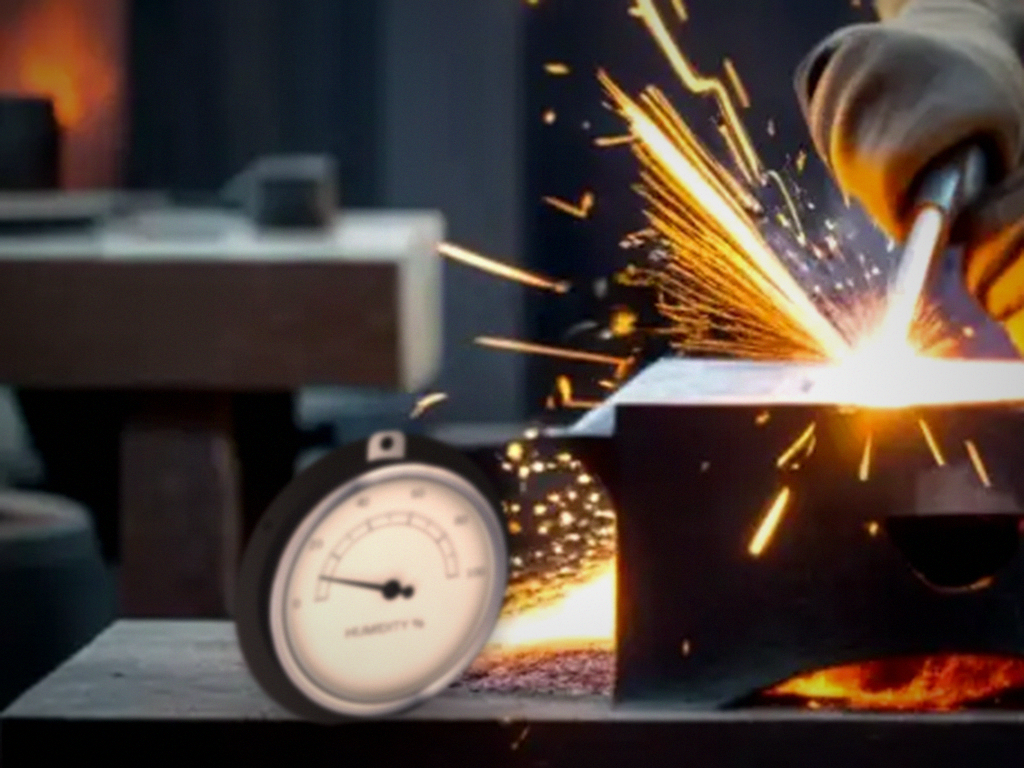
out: 10 %
